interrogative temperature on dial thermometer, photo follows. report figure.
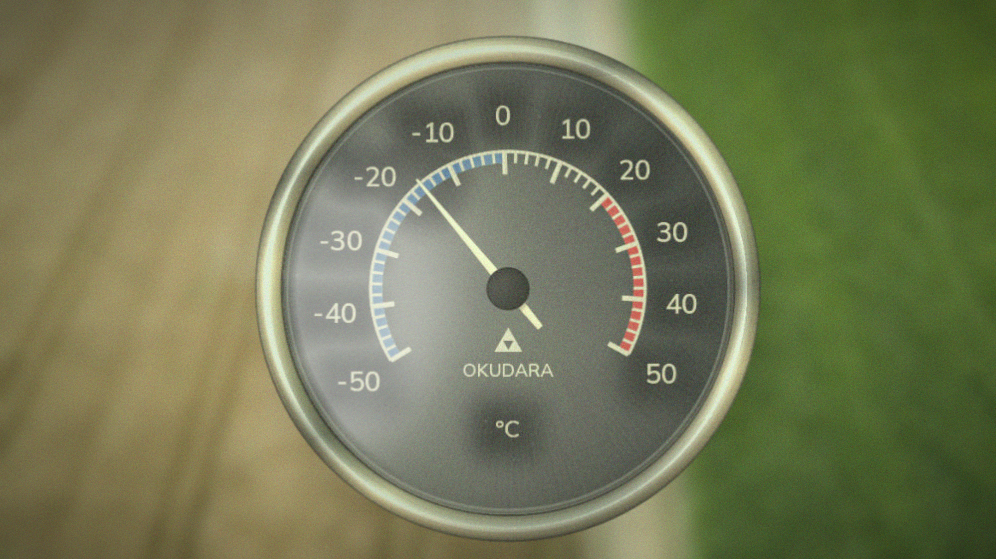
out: -16 °C
